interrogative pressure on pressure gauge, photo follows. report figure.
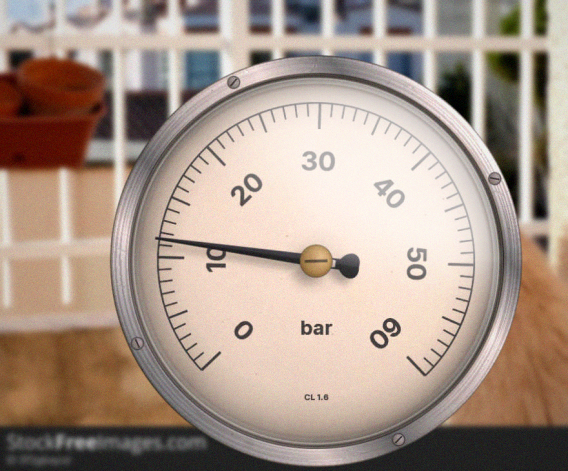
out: 11.5 bar
